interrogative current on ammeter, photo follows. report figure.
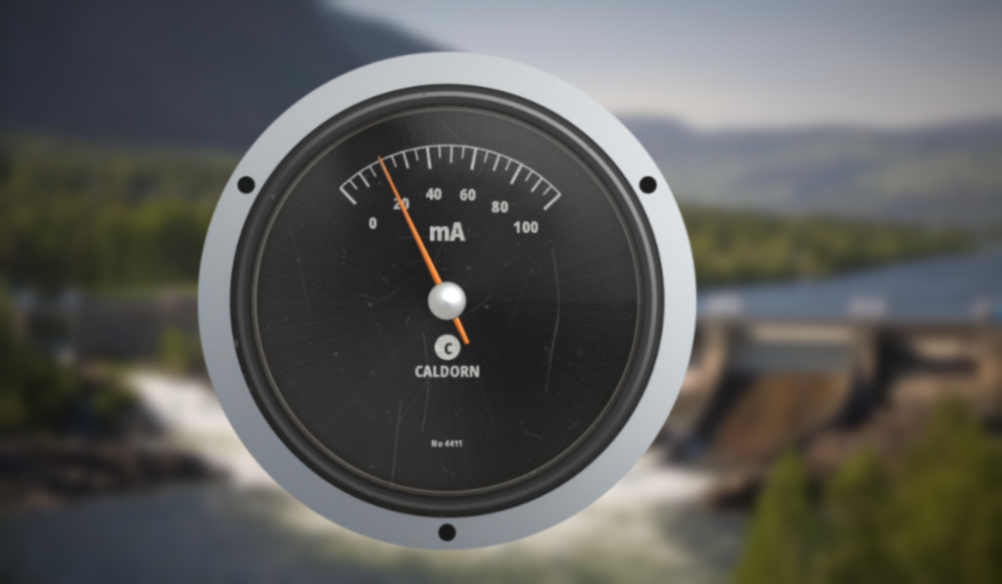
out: 20 mA
